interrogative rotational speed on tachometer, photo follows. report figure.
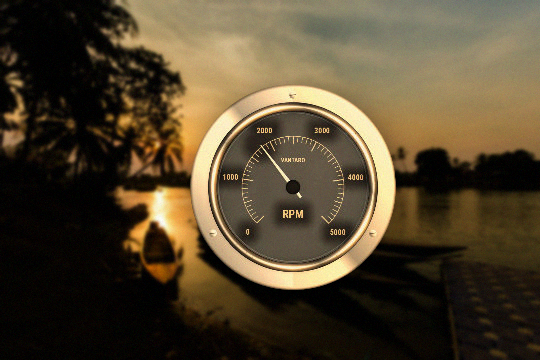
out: 1800 rpm
